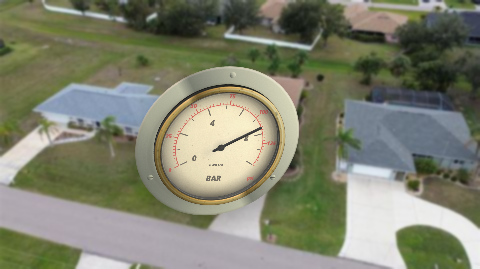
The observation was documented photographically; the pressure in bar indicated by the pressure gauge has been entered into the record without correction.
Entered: 7.5 bar
